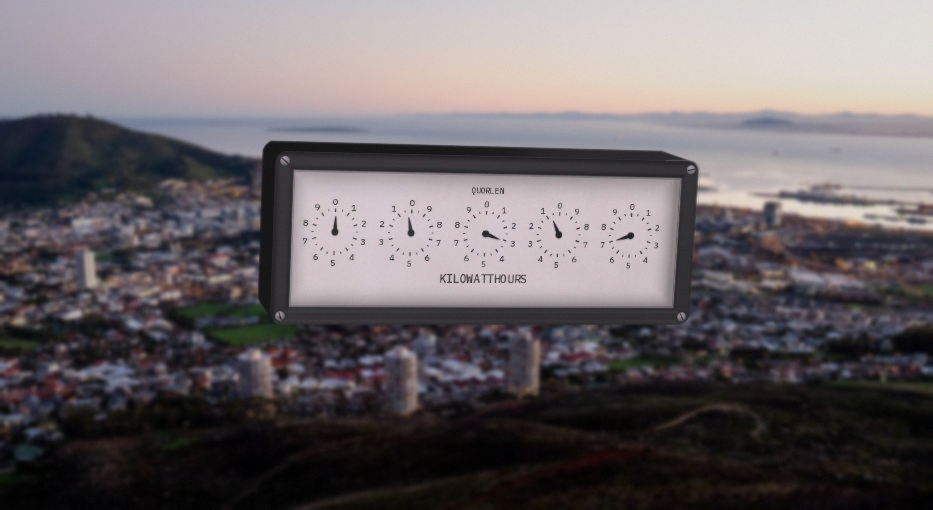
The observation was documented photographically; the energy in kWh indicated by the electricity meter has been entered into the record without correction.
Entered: 307 kWh
